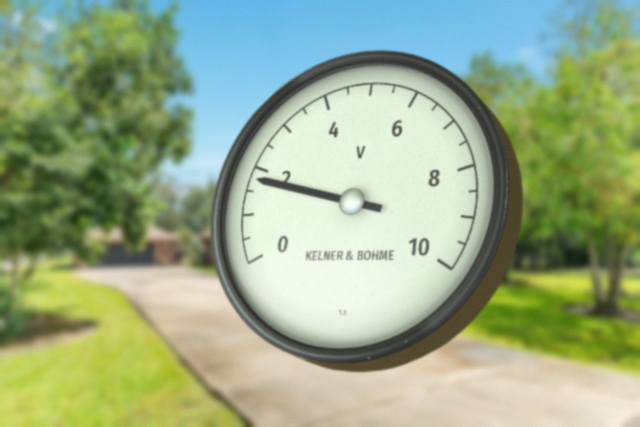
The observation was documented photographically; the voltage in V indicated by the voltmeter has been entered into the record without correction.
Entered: 1.75 V
